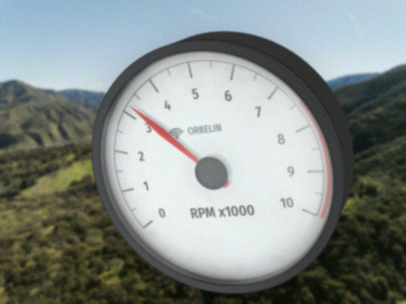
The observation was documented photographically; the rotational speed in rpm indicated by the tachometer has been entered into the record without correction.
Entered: 3250 rpm
